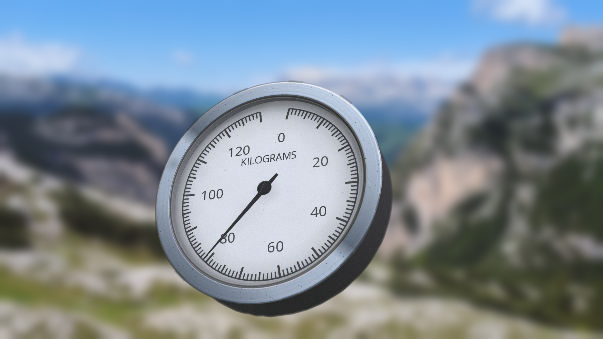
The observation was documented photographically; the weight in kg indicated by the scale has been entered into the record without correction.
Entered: 80 kg
